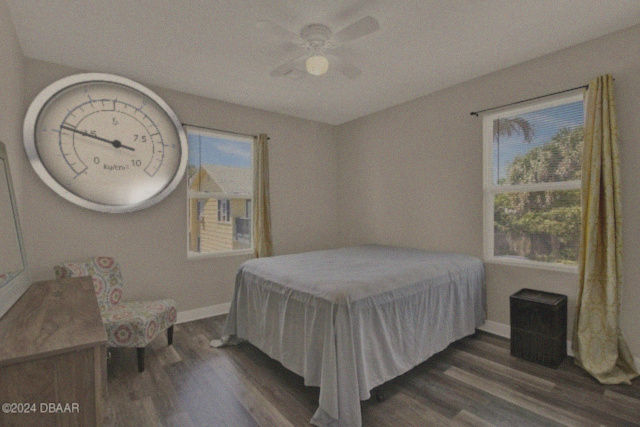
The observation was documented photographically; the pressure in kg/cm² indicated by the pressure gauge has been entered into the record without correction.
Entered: 2.25 kg/cm²
